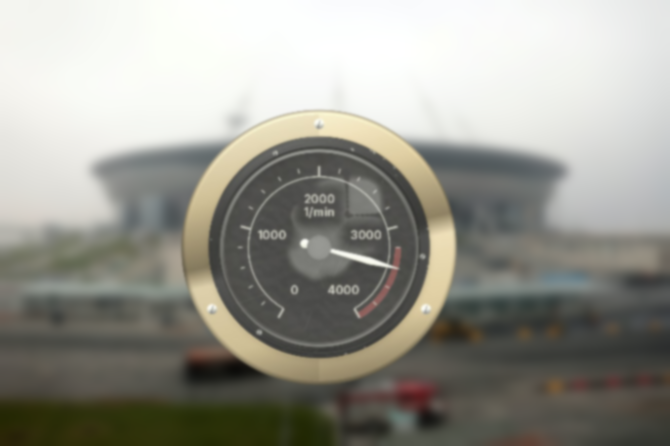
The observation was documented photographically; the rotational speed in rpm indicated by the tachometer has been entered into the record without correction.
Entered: 3400 rpm
